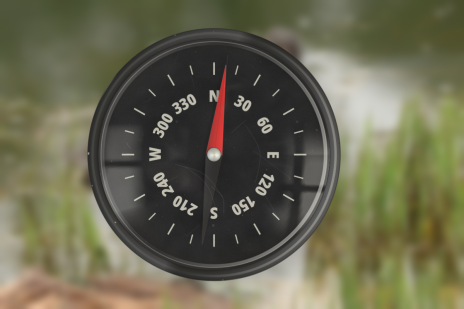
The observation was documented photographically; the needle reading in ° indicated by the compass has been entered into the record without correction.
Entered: 7.5 °
